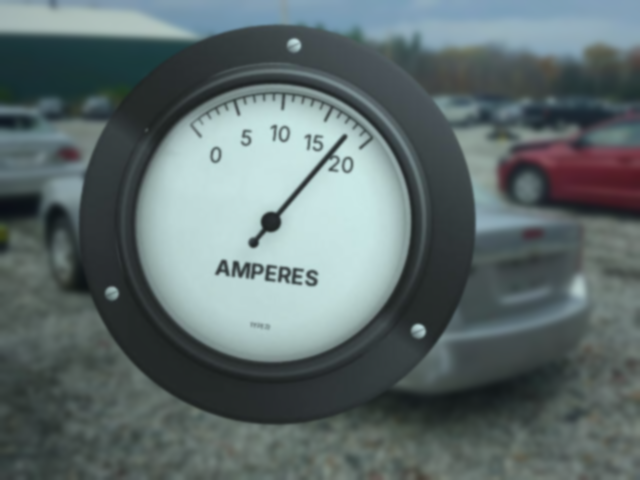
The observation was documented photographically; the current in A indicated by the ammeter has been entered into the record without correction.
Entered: 18 A
